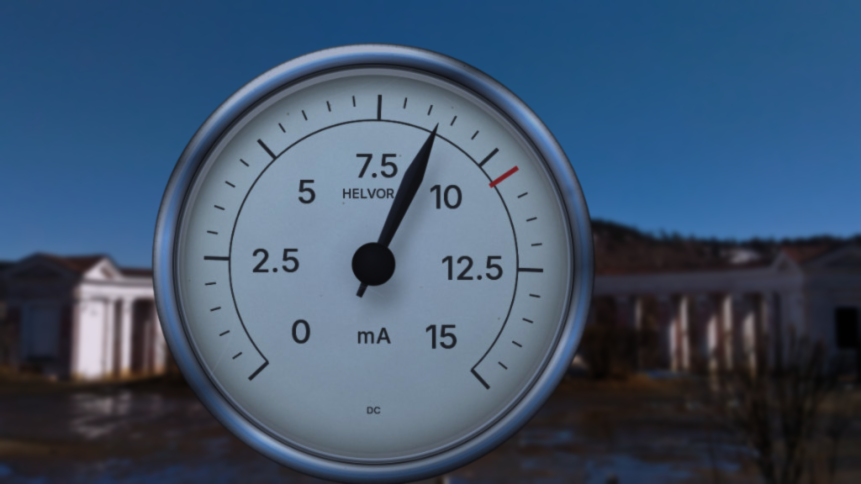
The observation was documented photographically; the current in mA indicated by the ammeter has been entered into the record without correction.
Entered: 8.75 mA
